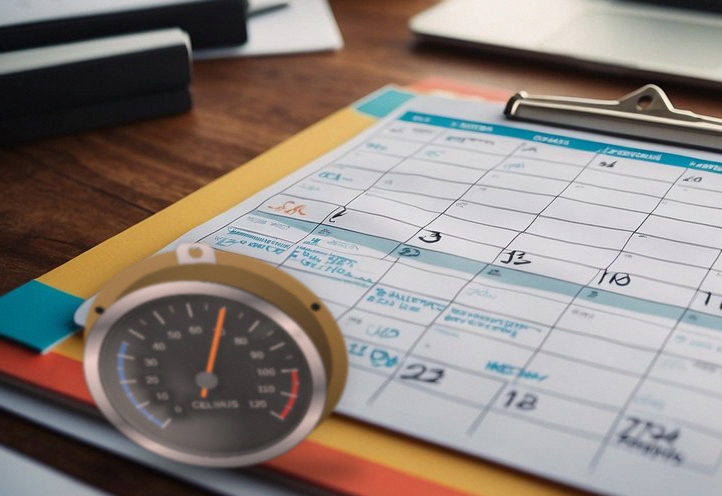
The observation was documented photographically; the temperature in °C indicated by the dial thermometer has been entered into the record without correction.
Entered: 70 °C
